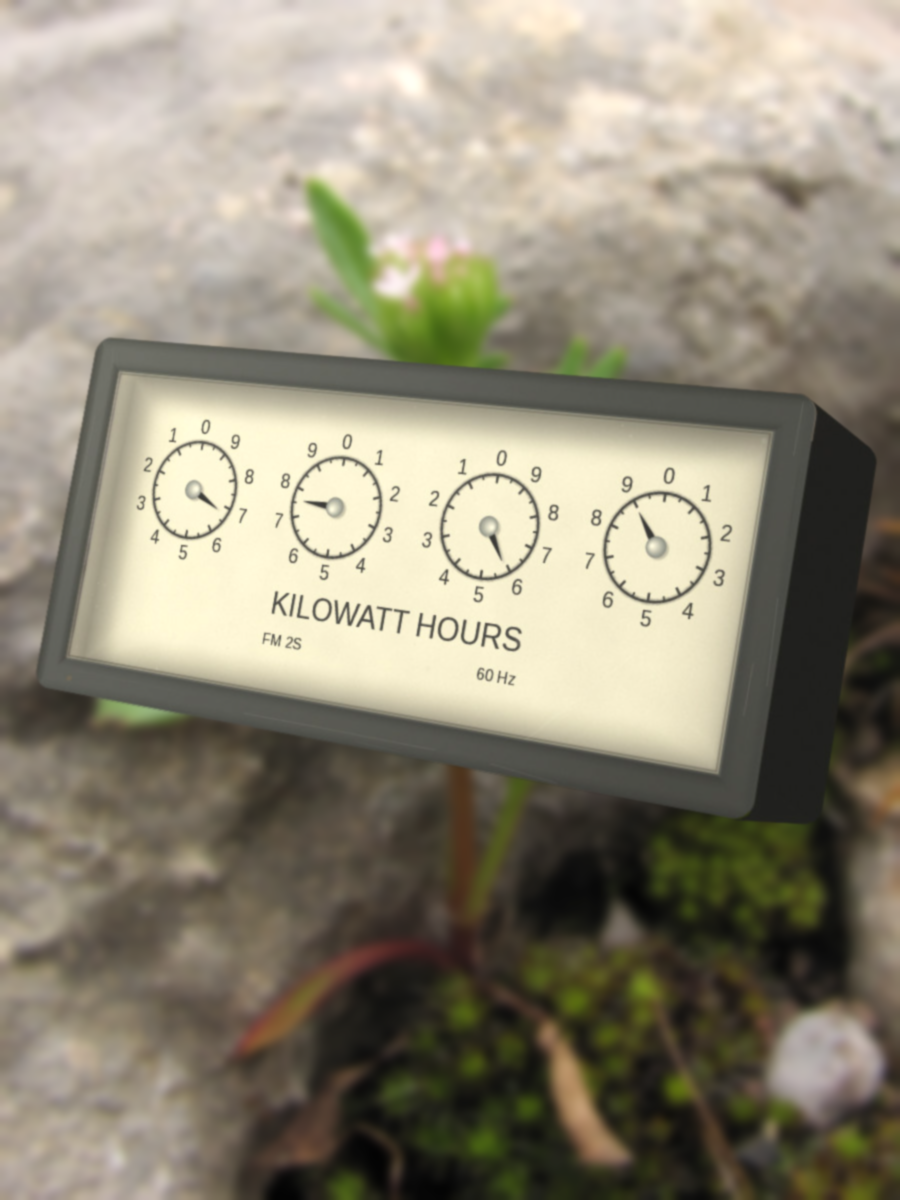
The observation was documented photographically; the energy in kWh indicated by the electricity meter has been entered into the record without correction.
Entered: 6759 kWh
